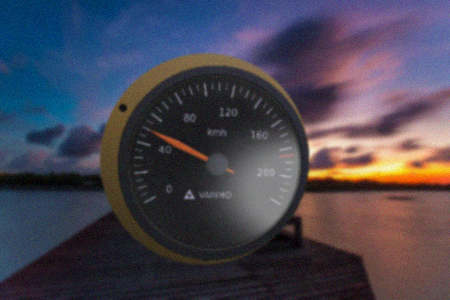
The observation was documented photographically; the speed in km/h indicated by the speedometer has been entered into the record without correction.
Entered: 50 km/h
